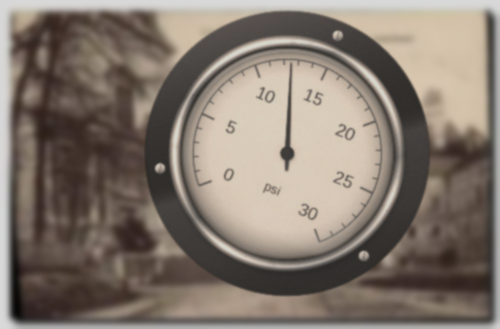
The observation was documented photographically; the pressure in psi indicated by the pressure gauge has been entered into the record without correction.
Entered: 12.5 psi
